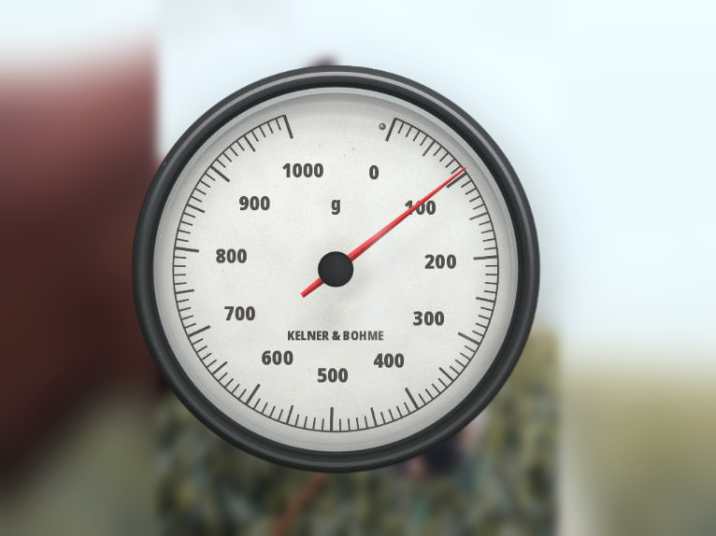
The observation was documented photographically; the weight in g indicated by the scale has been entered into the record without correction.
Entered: 95 g
